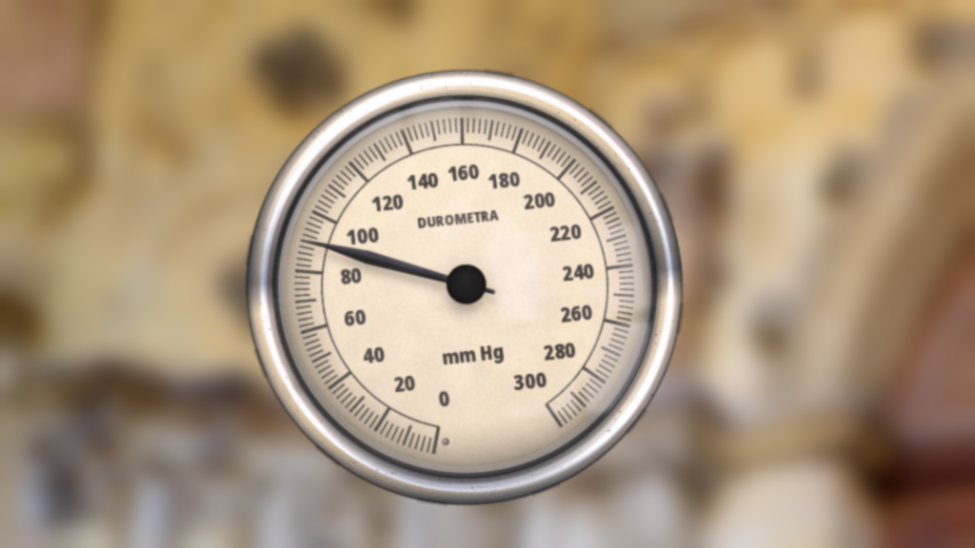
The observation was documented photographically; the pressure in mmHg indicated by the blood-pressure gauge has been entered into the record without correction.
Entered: 90 mmHg
